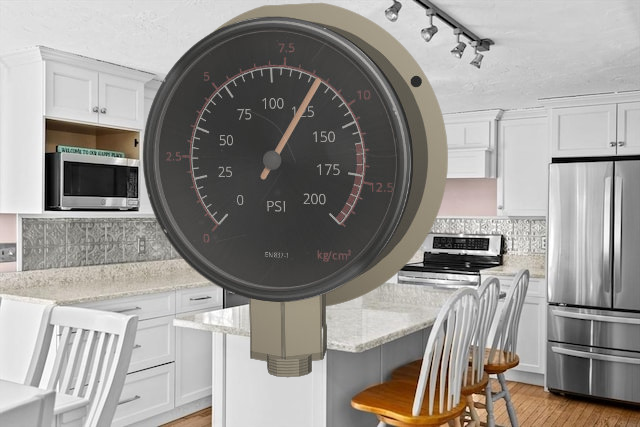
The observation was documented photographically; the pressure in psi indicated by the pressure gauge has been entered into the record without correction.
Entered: 125 psi
